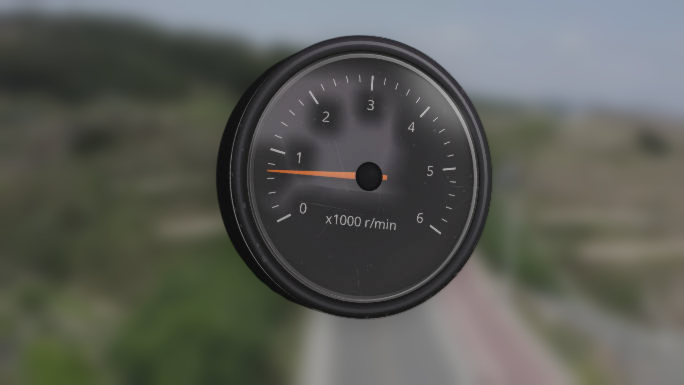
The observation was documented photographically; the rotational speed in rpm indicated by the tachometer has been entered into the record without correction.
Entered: 700 rpm
